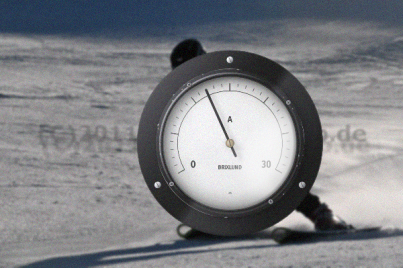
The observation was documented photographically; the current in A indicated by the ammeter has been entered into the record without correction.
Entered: 12 A
